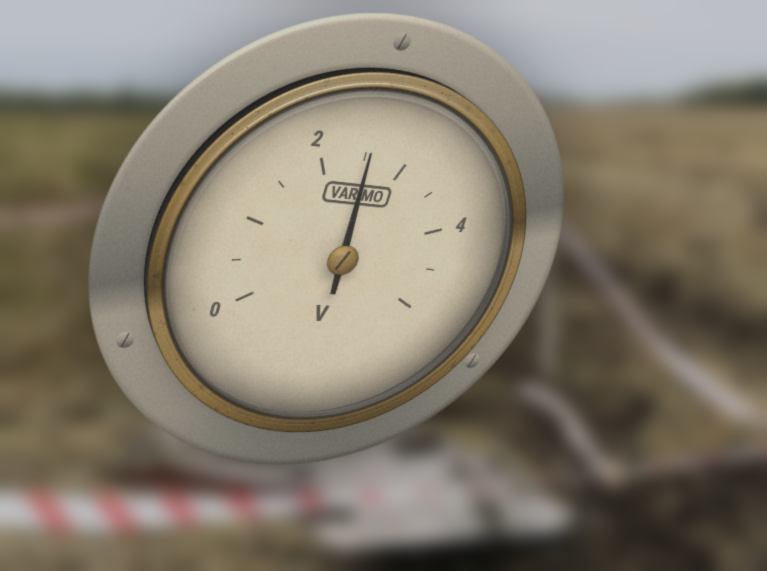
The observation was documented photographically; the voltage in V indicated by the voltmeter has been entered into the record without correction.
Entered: 2.5 V
